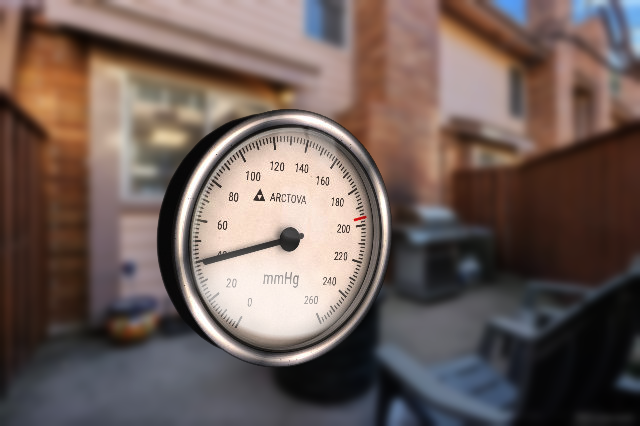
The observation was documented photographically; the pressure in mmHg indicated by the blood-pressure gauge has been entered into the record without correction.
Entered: 40 mmHg
